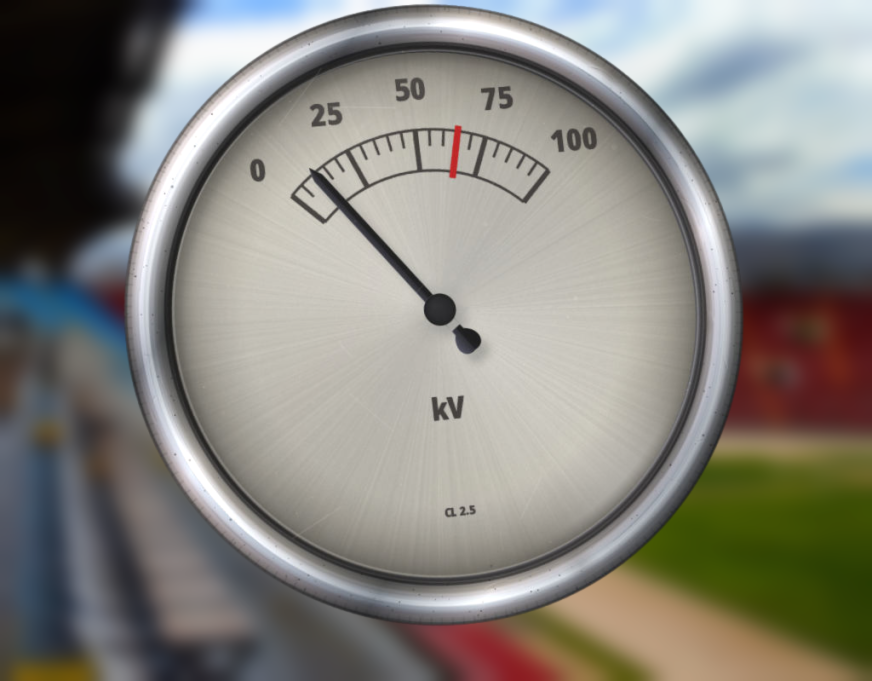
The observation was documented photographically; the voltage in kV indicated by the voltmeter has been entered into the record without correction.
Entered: 10 kV
